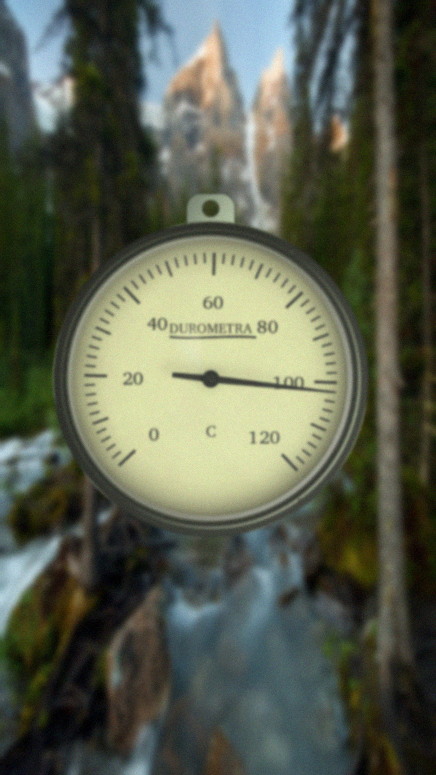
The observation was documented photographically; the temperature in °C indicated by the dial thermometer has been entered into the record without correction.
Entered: 102 °C
